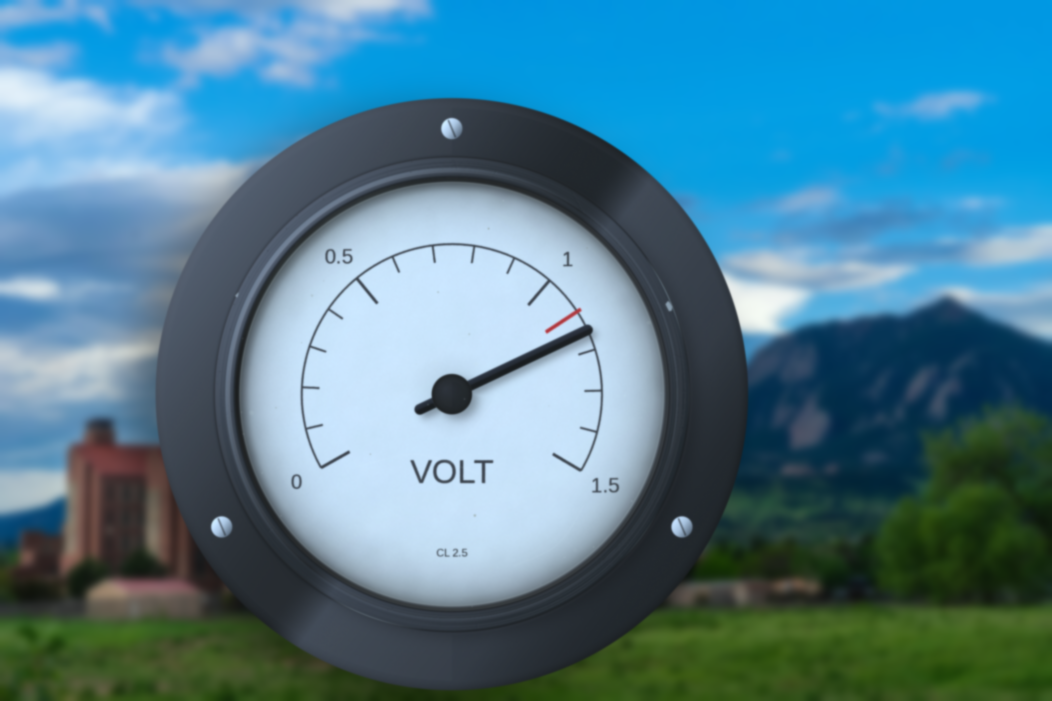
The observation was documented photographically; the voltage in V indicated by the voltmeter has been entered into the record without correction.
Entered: 1.15 V
